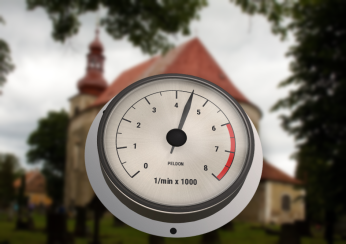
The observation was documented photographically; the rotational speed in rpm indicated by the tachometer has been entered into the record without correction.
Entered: 4500 rpm
